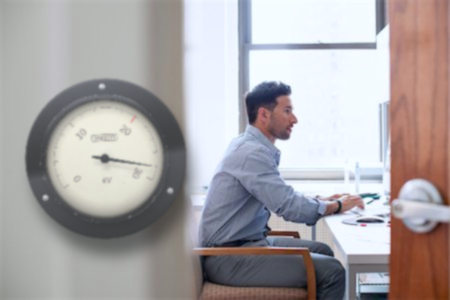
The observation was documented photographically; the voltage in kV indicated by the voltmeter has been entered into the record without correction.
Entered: 28 kV
